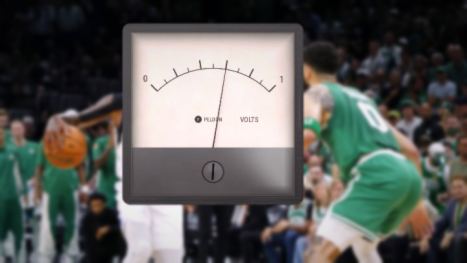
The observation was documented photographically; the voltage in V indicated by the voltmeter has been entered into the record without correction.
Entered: 0.6 V
